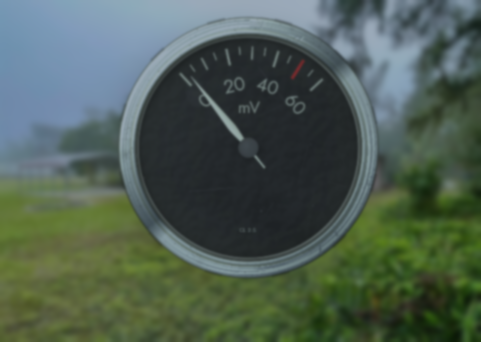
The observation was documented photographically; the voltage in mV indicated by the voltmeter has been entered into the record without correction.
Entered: 2.5 mV
